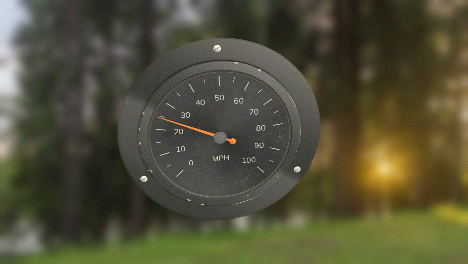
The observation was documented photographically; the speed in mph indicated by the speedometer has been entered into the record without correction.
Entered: 25 mph
